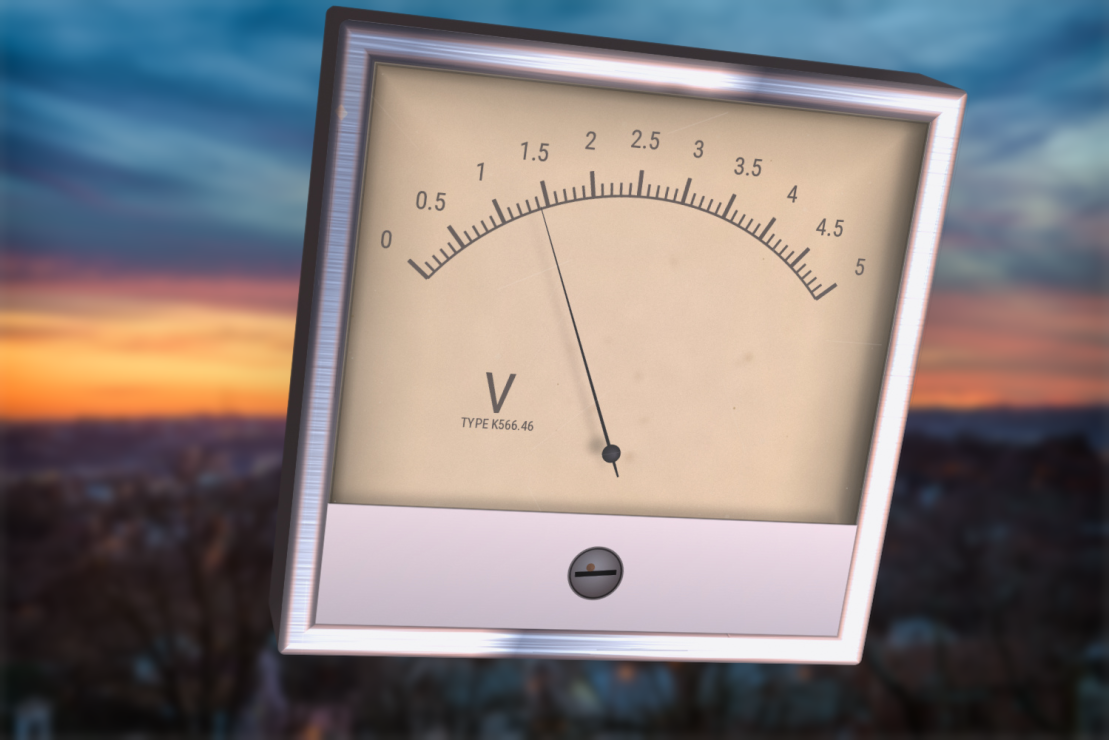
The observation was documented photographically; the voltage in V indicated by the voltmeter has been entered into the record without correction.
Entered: 1.4 V
